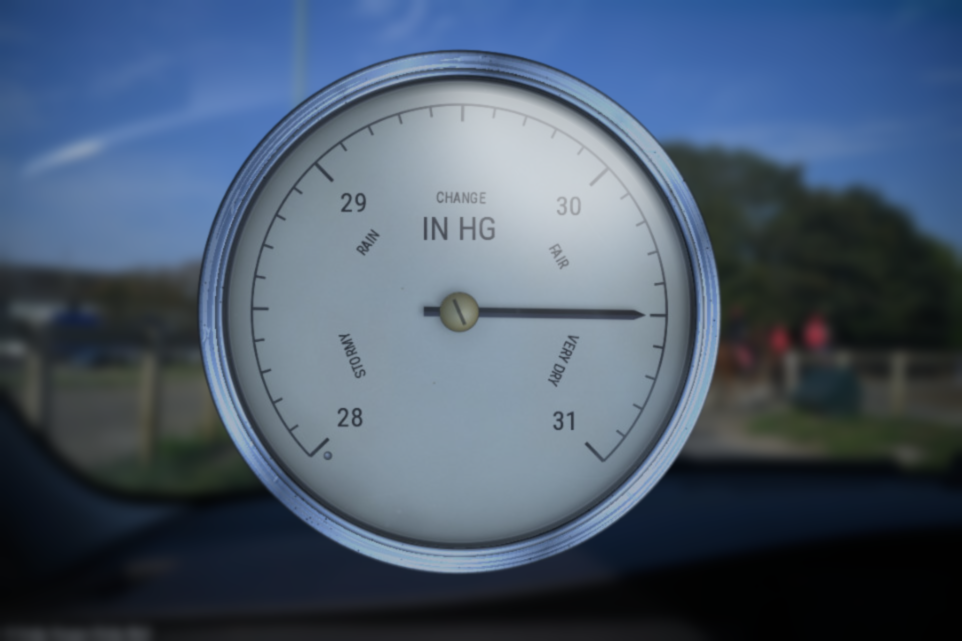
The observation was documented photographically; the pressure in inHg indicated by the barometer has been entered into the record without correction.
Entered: 30.5 inHg
